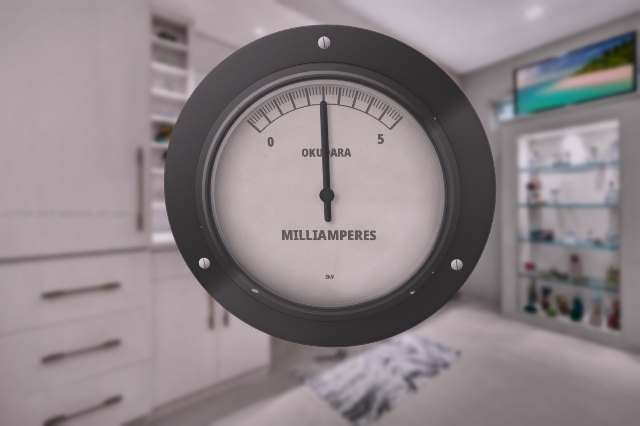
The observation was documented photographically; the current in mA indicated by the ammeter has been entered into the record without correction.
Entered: 2.5 mA
